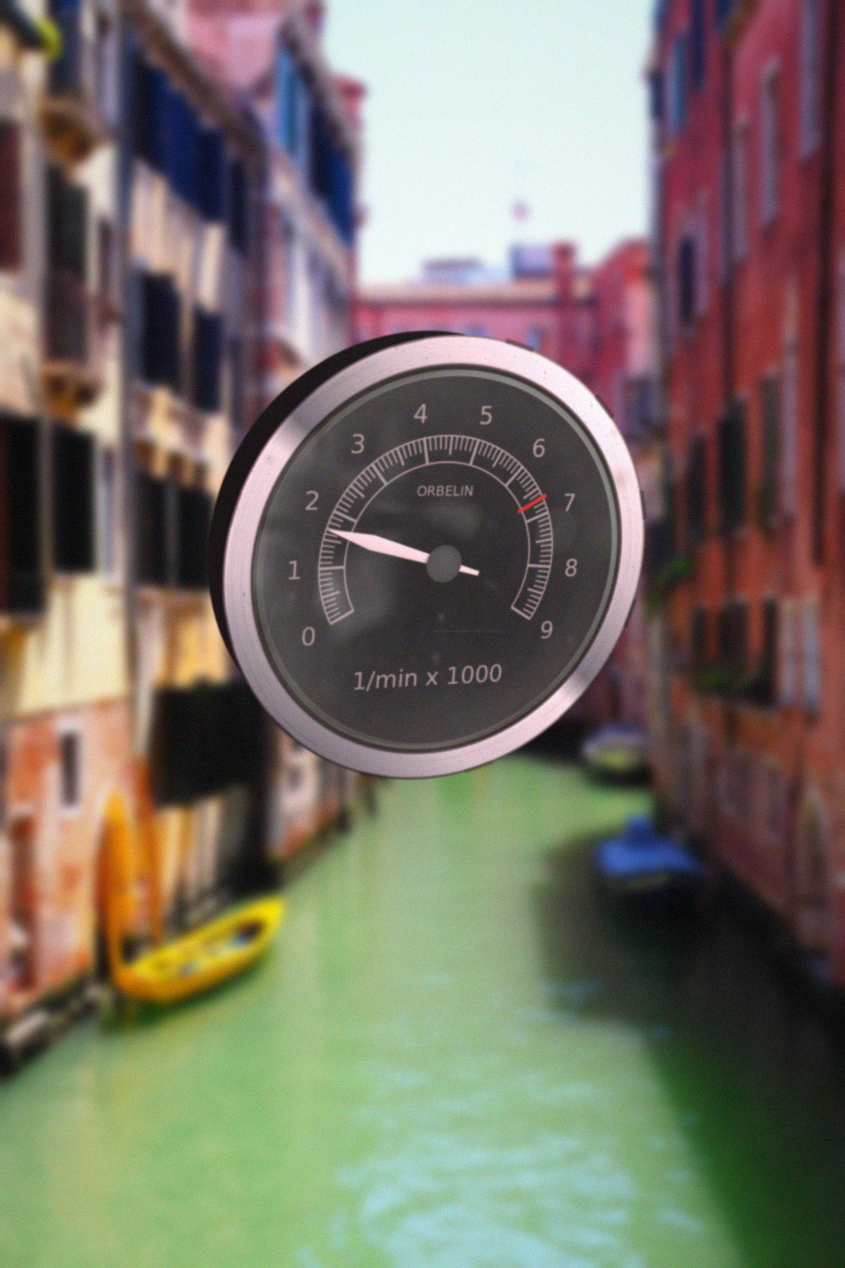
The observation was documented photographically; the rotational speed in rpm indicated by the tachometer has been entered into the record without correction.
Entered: 1700 rpm
